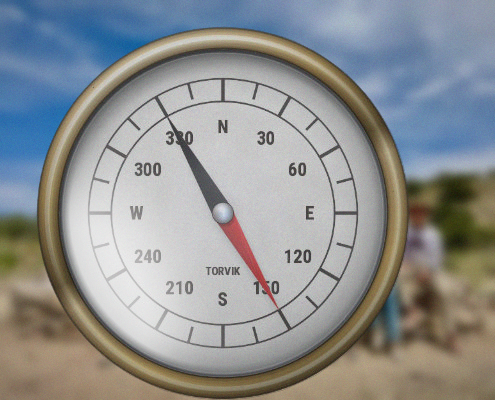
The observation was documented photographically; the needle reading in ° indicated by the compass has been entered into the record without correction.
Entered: 150 °
